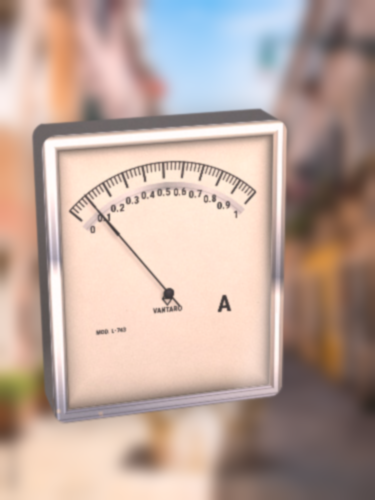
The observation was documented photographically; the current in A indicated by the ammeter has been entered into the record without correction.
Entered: 0.1 A
